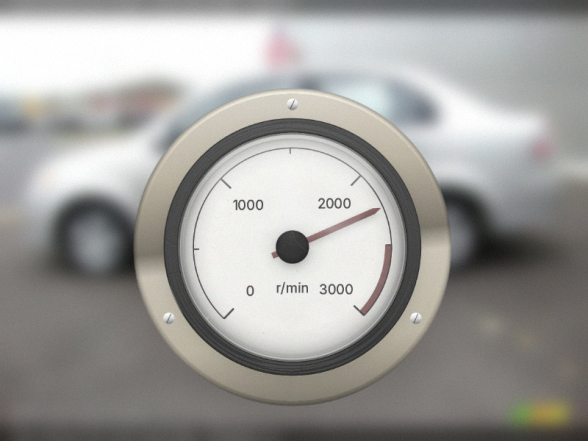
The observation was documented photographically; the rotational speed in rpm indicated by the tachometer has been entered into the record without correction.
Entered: 2250 rpm
